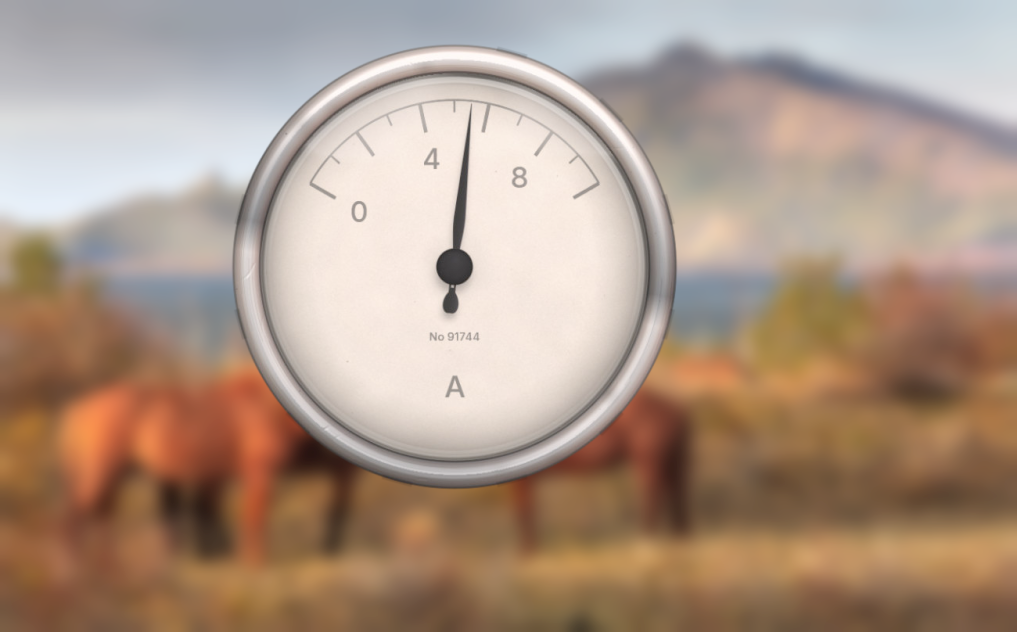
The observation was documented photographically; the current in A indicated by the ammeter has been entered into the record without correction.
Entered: 5.5 A
